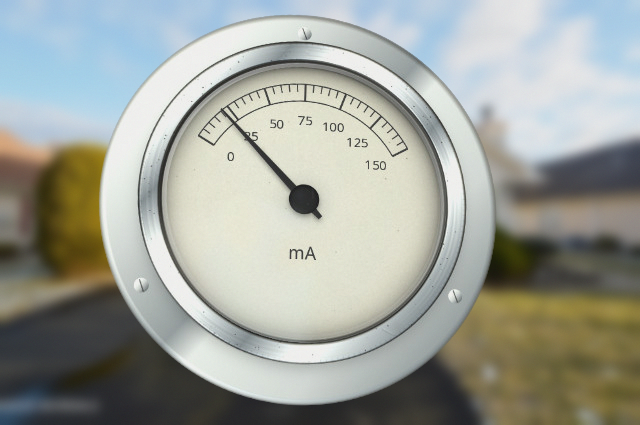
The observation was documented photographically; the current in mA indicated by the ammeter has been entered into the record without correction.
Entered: 20 mA
